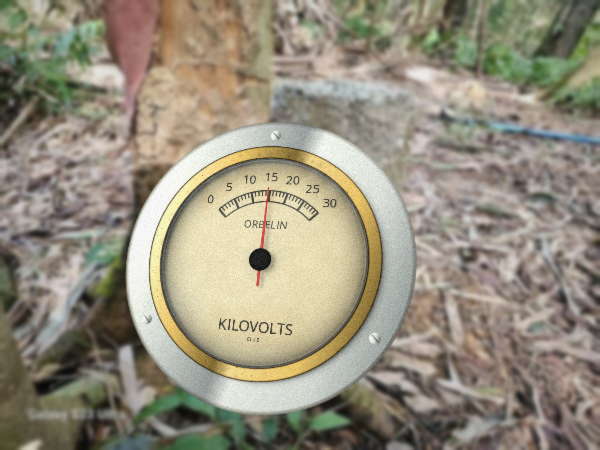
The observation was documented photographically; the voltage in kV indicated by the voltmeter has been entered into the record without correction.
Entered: 15 kV
